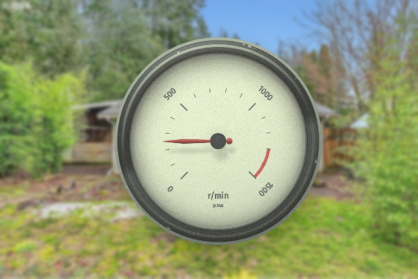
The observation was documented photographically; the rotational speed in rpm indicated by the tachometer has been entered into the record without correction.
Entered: 250 rpm
